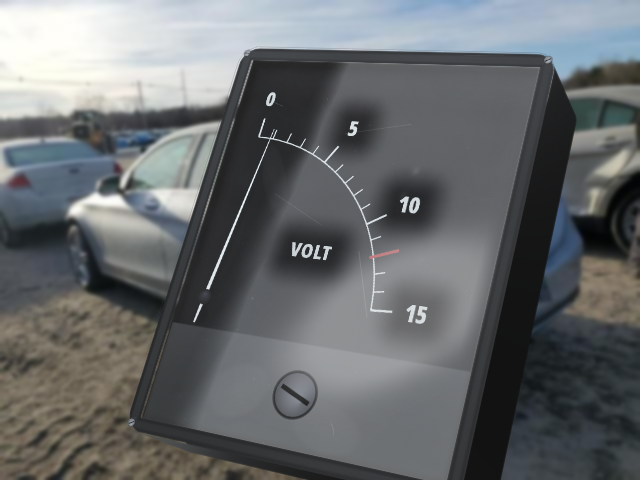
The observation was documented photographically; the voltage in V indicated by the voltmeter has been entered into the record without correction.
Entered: 1 V
